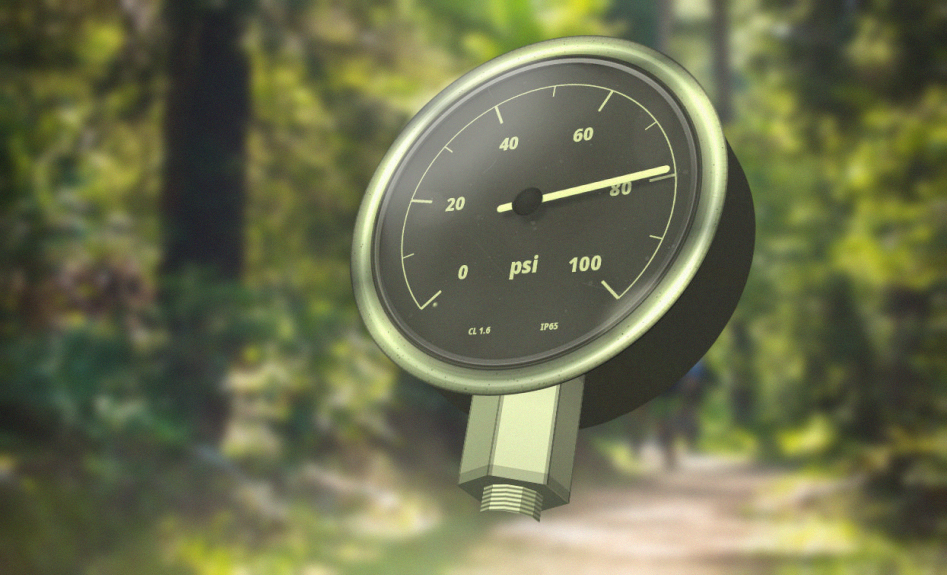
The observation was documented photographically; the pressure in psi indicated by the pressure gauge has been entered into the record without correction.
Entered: 80 psi
